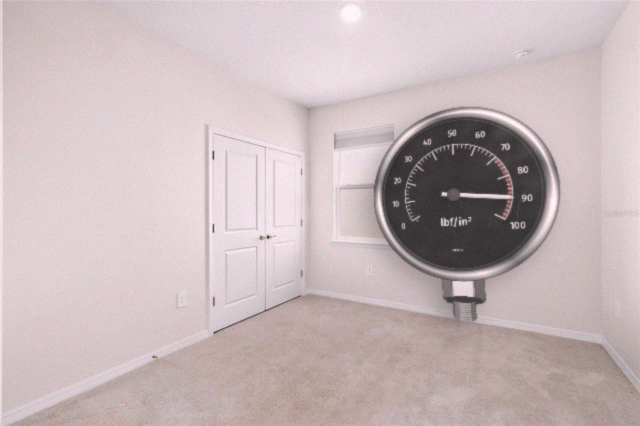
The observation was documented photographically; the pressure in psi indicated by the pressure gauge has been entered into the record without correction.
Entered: 90 psi
